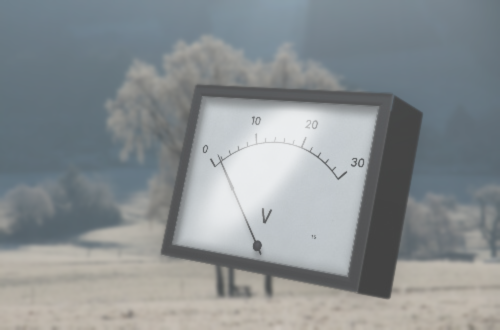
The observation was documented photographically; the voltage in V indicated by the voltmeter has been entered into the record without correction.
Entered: 2 V
